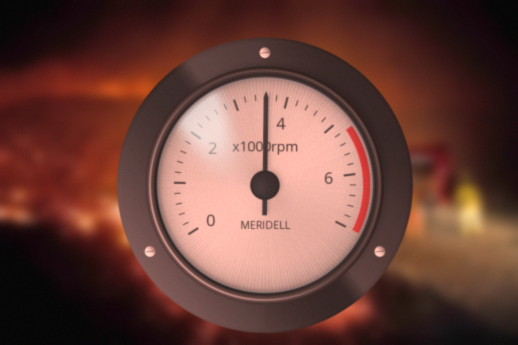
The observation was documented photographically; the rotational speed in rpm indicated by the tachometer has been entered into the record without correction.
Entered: 3600 rpm
